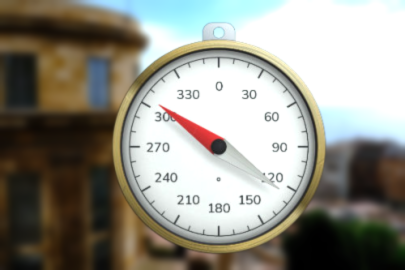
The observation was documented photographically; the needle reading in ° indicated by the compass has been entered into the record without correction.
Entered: 305 °
